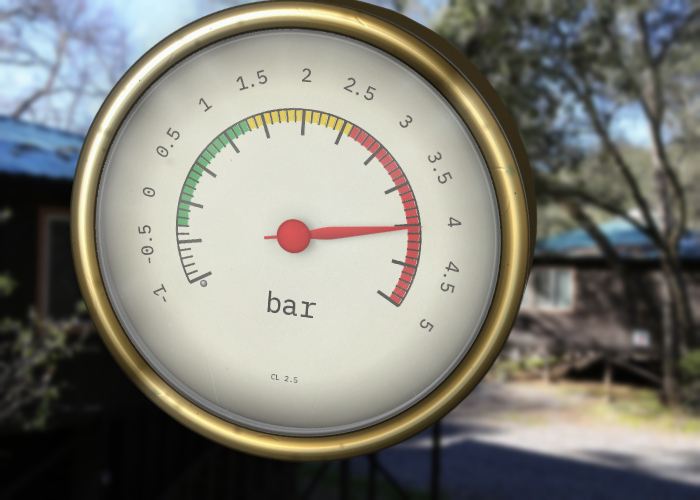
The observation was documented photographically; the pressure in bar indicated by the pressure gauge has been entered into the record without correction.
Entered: 4 bar
